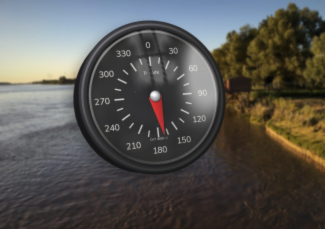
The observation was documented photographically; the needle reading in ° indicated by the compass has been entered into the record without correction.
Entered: 172.5 °
